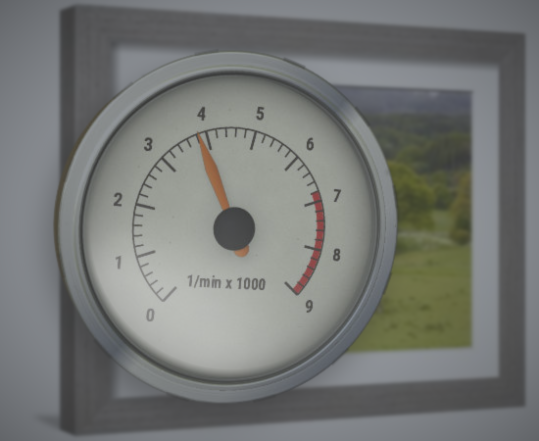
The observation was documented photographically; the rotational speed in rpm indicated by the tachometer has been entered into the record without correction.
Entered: 3800 rpm
